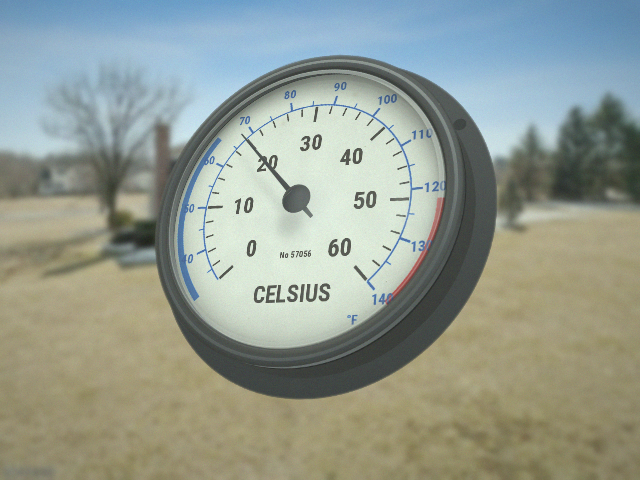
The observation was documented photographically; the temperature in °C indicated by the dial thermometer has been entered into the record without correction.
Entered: 20 °C
